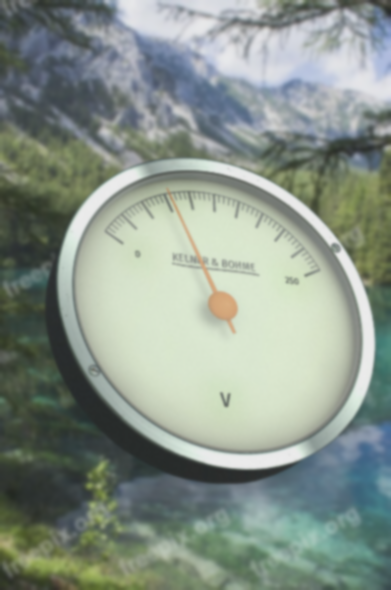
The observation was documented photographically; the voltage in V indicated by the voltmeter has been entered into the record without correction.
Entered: 75 V
